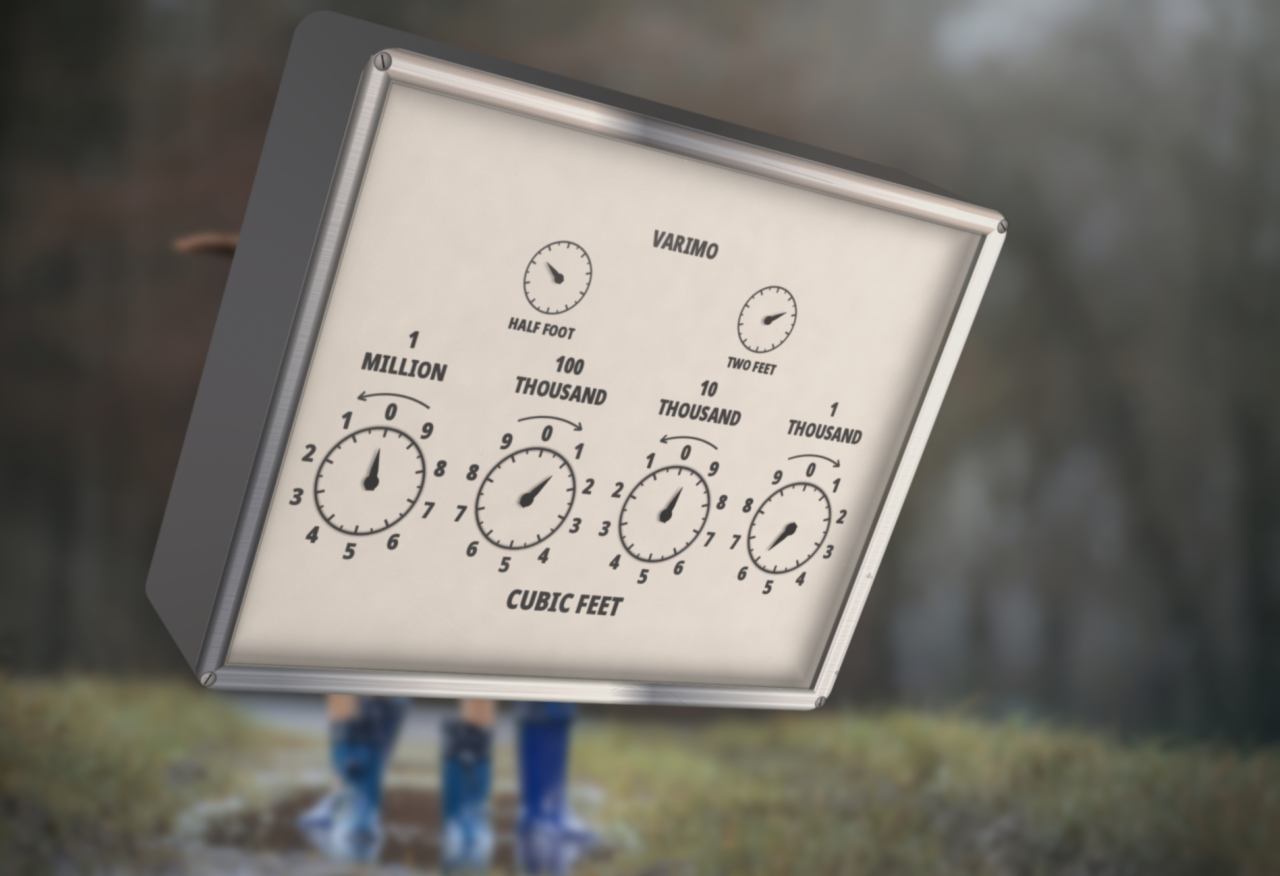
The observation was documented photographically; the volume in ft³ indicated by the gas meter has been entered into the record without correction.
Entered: 9600 ft³
